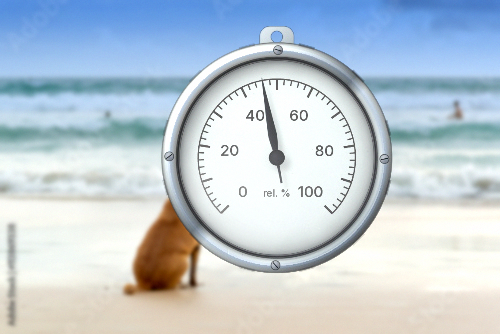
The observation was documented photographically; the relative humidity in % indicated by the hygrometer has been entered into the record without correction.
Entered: 46 %
